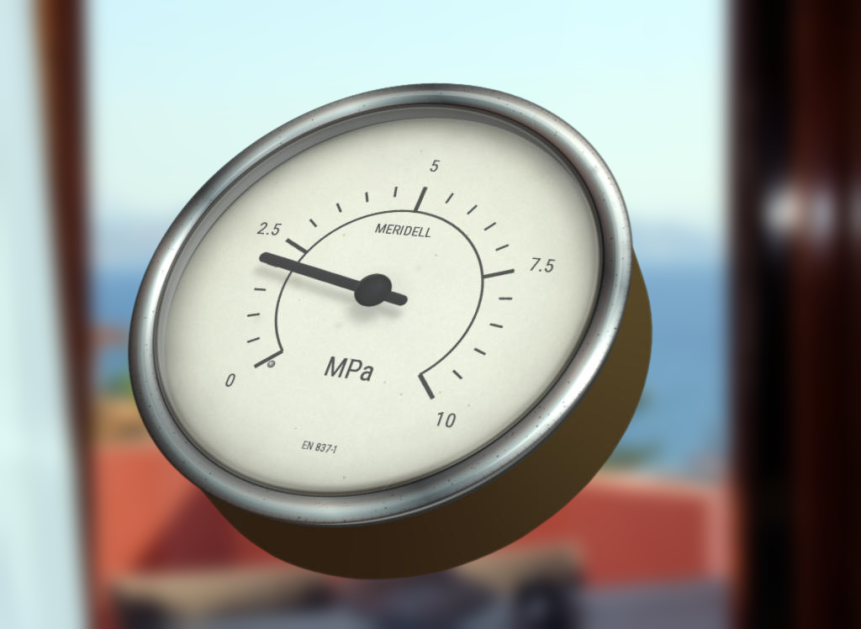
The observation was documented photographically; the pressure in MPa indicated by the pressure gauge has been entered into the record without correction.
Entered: 2 MPa
